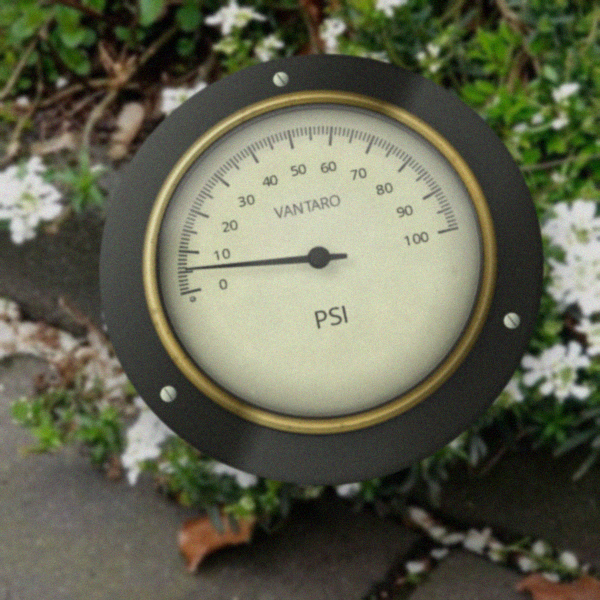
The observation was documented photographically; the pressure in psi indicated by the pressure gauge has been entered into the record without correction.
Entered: 5 psi
